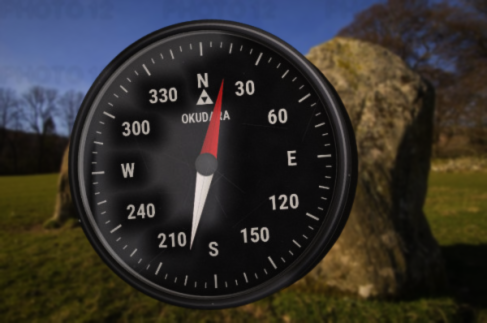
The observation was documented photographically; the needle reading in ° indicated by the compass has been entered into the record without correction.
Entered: 15 °
